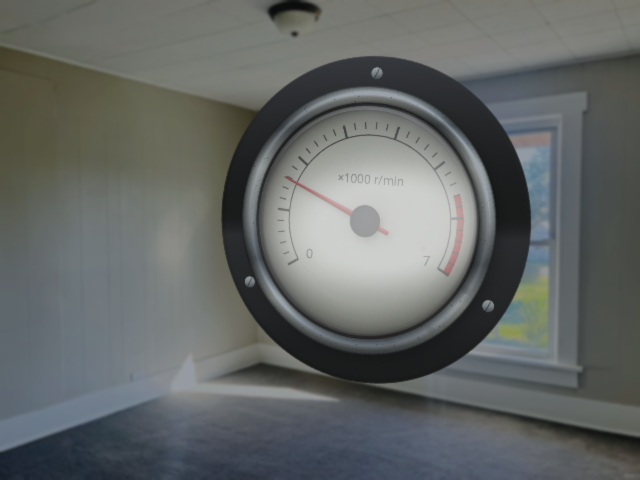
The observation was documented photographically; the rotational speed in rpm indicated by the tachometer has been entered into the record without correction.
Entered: 1600 rpm
